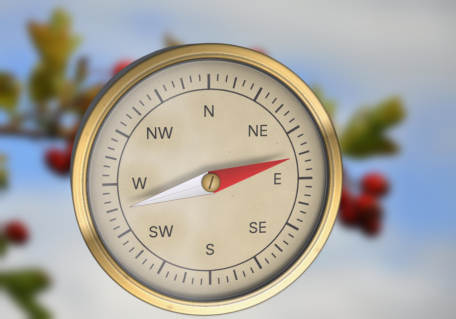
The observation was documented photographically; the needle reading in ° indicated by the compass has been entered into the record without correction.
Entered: 75 °
